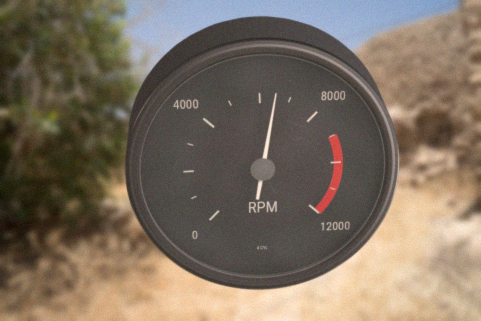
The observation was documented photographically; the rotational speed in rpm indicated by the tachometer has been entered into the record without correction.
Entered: 6500 rpm
